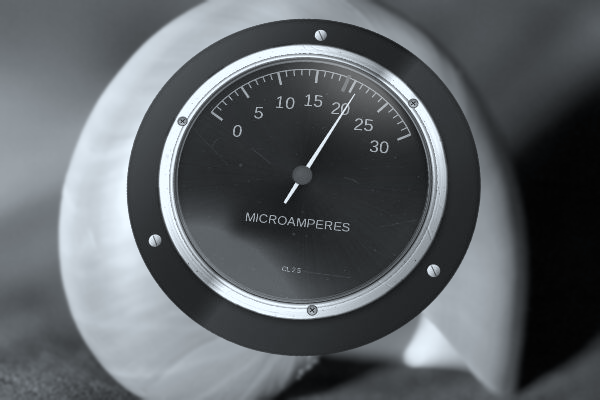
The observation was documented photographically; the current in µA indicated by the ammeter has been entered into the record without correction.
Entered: 21 µA
